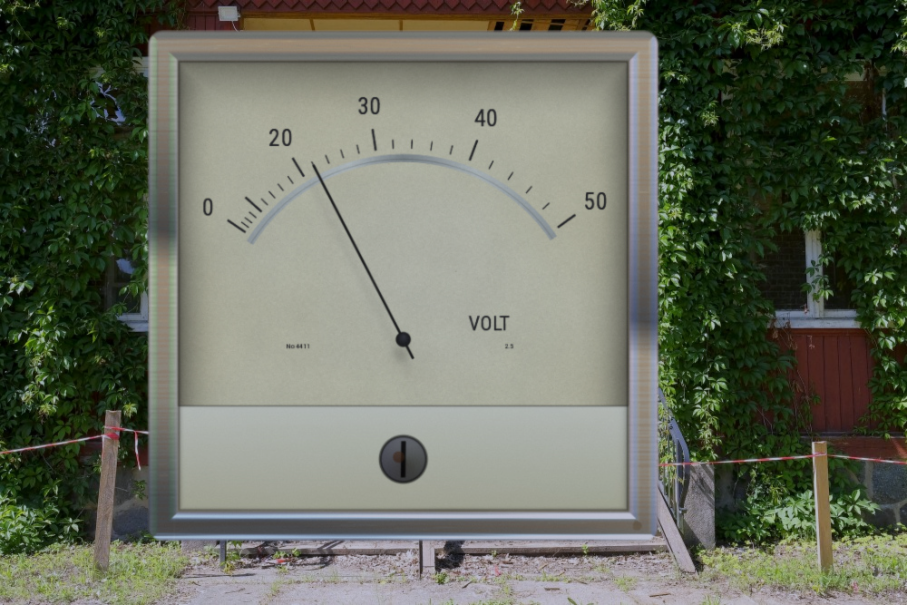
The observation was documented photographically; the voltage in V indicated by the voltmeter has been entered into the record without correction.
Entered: 22 V
